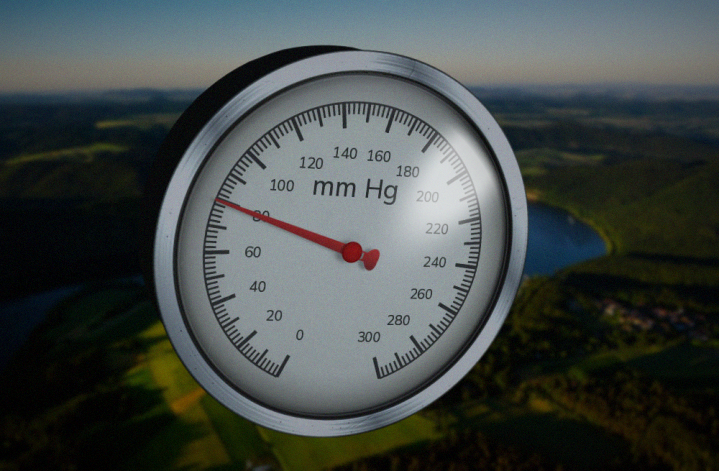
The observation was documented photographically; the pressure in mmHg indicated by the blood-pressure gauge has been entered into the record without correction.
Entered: 80 mmHg
